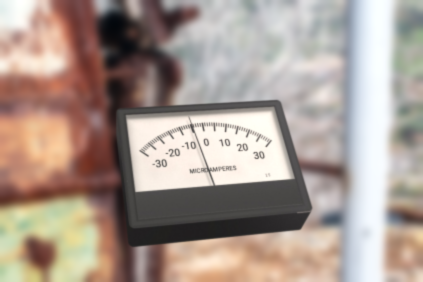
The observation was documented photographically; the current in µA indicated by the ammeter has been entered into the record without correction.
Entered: -5 µA
